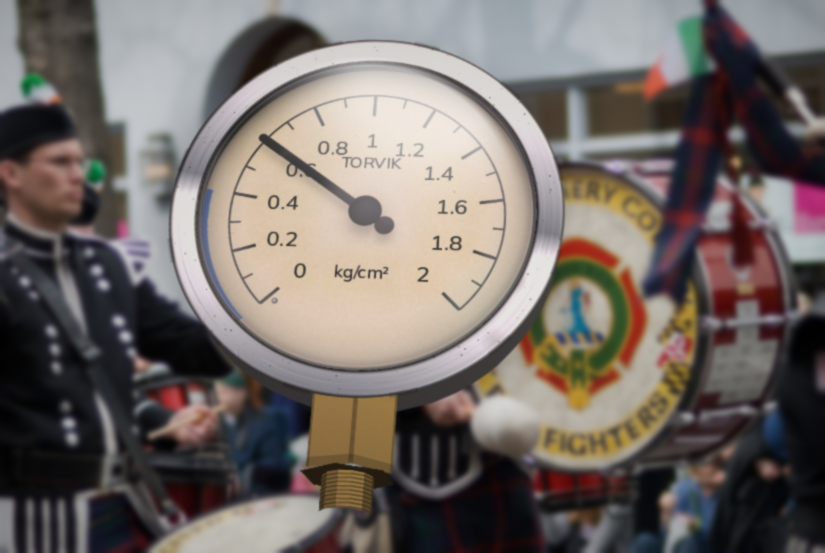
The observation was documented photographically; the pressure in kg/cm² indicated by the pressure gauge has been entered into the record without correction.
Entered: 0.6 kg/cm²
